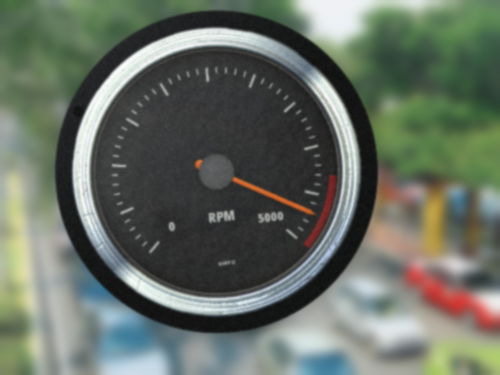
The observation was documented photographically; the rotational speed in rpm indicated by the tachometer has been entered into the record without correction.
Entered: 4700 rpm
